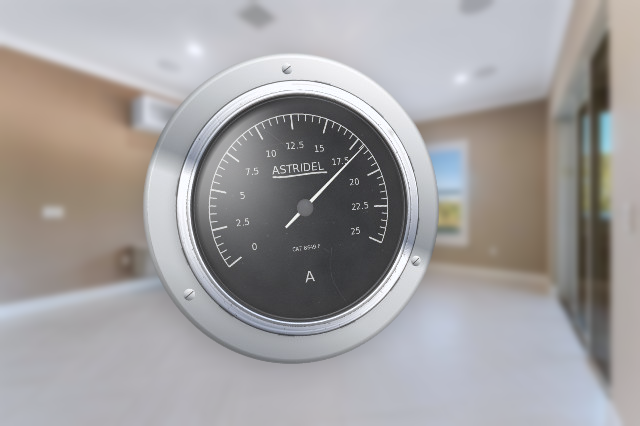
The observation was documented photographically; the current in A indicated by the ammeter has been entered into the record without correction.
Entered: 18 A
